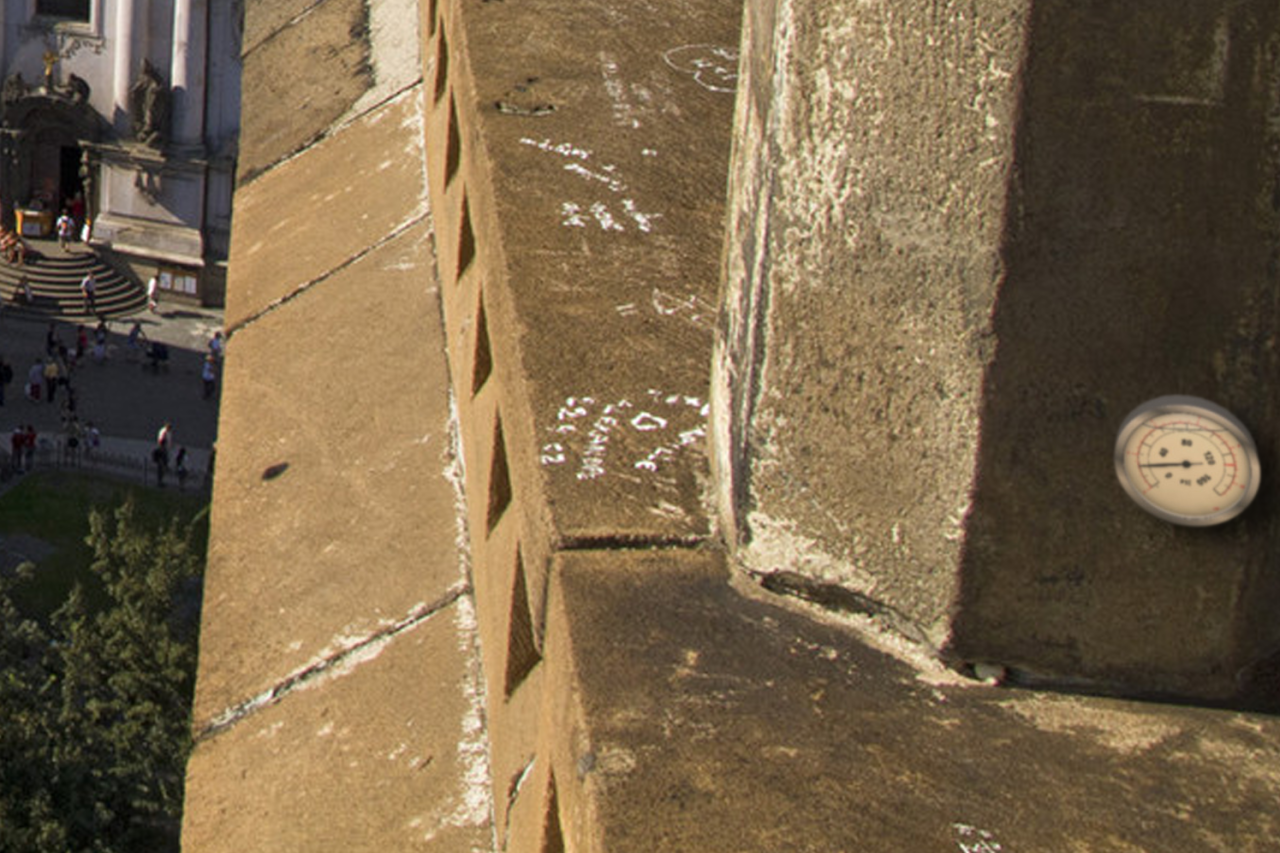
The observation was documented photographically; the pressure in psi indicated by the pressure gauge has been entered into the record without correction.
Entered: 20 psi
